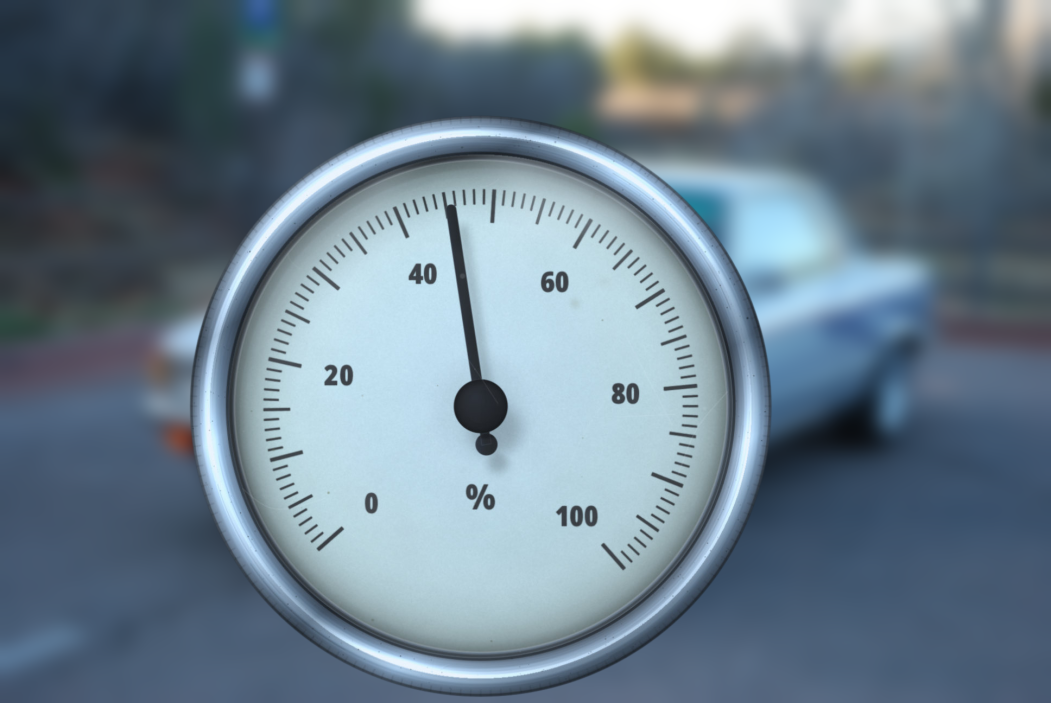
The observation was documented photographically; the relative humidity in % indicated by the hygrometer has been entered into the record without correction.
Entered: 45.5 %
